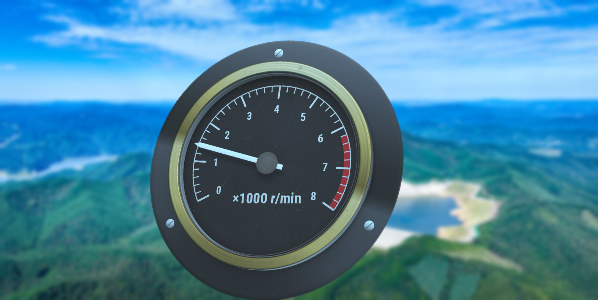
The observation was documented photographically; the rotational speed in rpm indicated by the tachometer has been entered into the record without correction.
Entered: 1400 rpm
